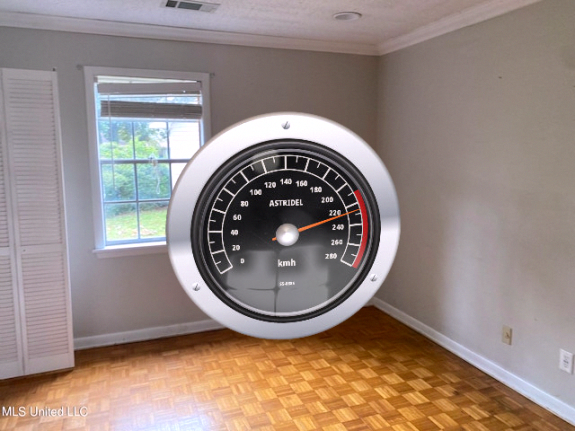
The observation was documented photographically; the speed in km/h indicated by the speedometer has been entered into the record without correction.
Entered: 225 km/h
